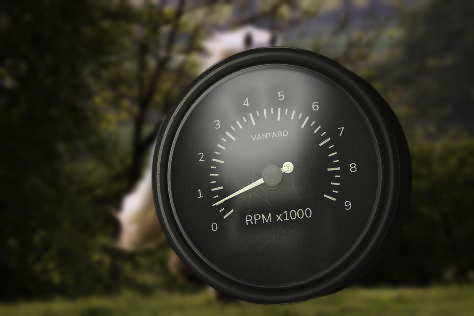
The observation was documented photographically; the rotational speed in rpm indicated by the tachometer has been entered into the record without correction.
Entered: 500 rpm
